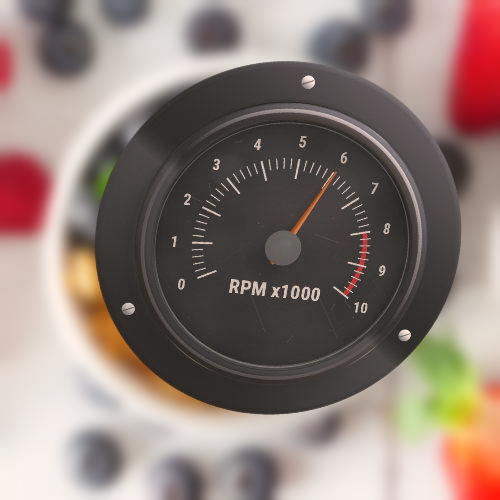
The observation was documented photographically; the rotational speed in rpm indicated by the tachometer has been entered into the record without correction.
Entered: 6000 rpm
